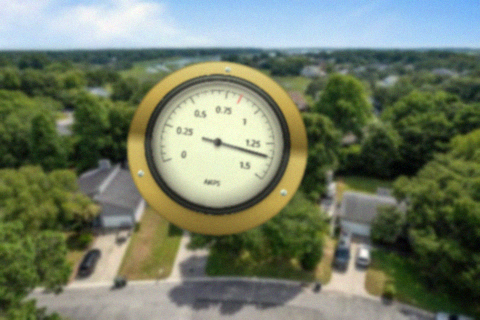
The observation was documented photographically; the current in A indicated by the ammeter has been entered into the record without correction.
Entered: 1.35 A
